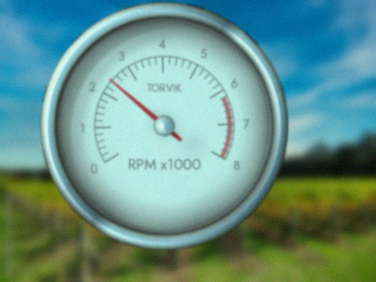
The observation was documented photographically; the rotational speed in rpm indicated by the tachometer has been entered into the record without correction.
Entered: 2400 rpm
